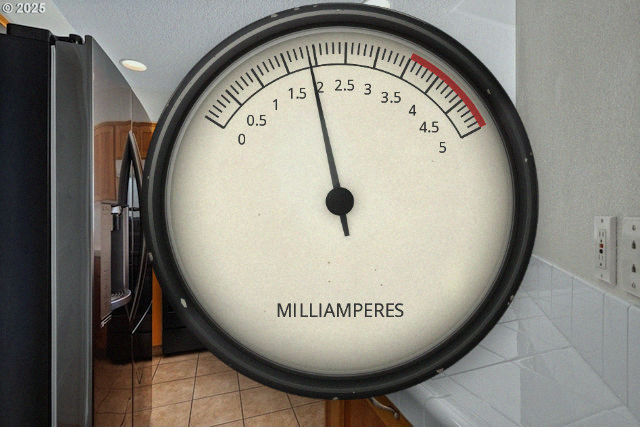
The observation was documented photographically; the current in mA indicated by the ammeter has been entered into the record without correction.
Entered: 1.9 mA
